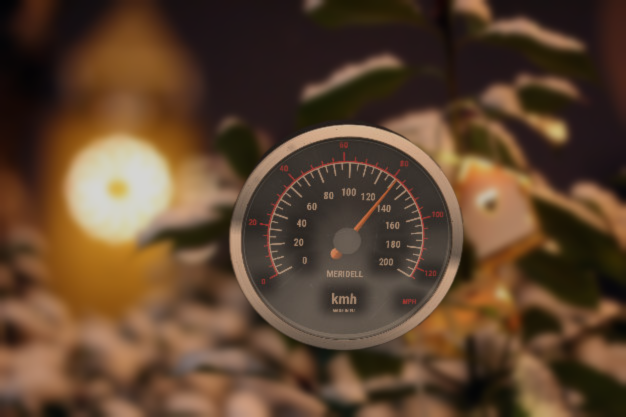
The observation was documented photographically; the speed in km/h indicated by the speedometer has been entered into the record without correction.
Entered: 130 km/h
